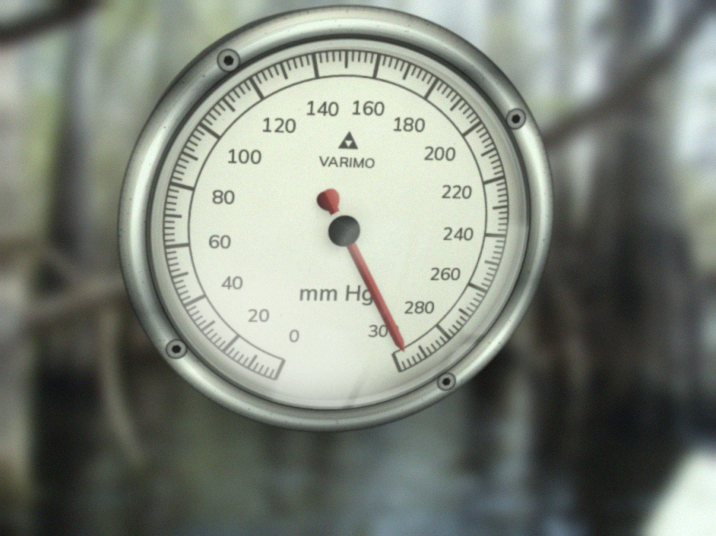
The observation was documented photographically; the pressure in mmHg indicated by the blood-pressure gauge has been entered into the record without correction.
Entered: 296 mmHg
